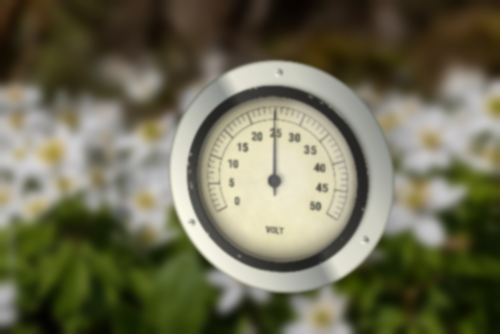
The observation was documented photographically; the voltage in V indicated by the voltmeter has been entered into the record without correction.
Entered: 25 V
